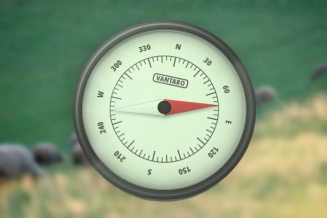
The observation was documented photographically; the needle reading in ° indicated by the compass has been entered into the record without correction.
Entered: 75 °
